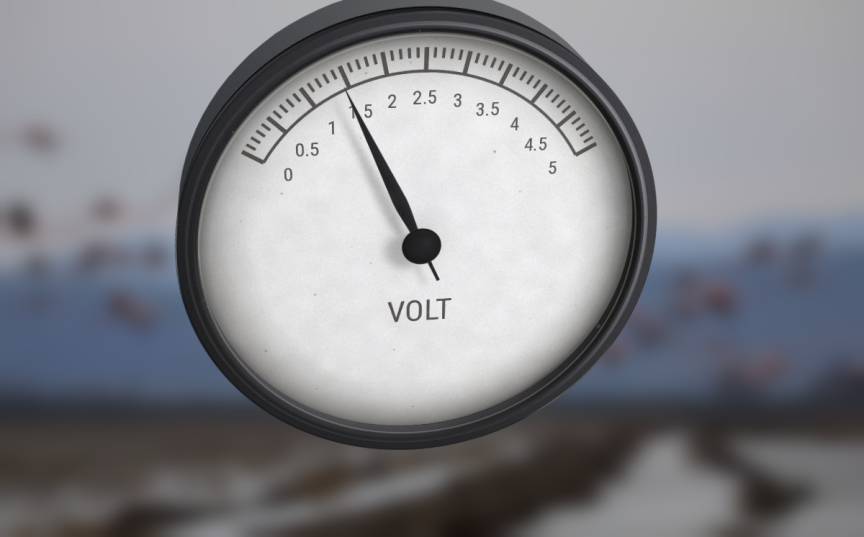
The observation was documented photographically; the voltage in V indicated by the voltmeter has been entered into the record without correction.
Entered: 1.45 V
